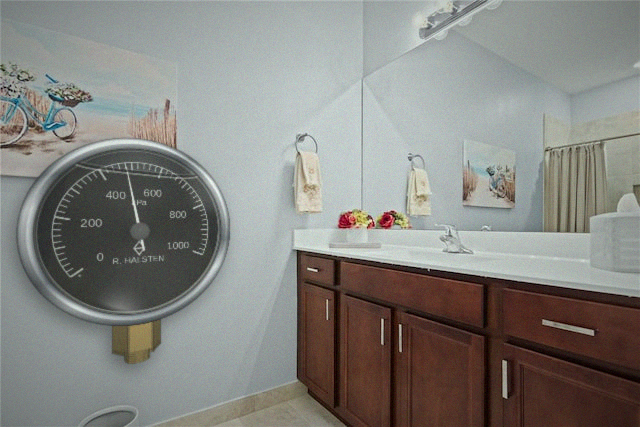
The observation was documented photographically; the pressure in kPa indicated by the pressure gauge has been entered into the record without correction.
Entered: 480 kPa
